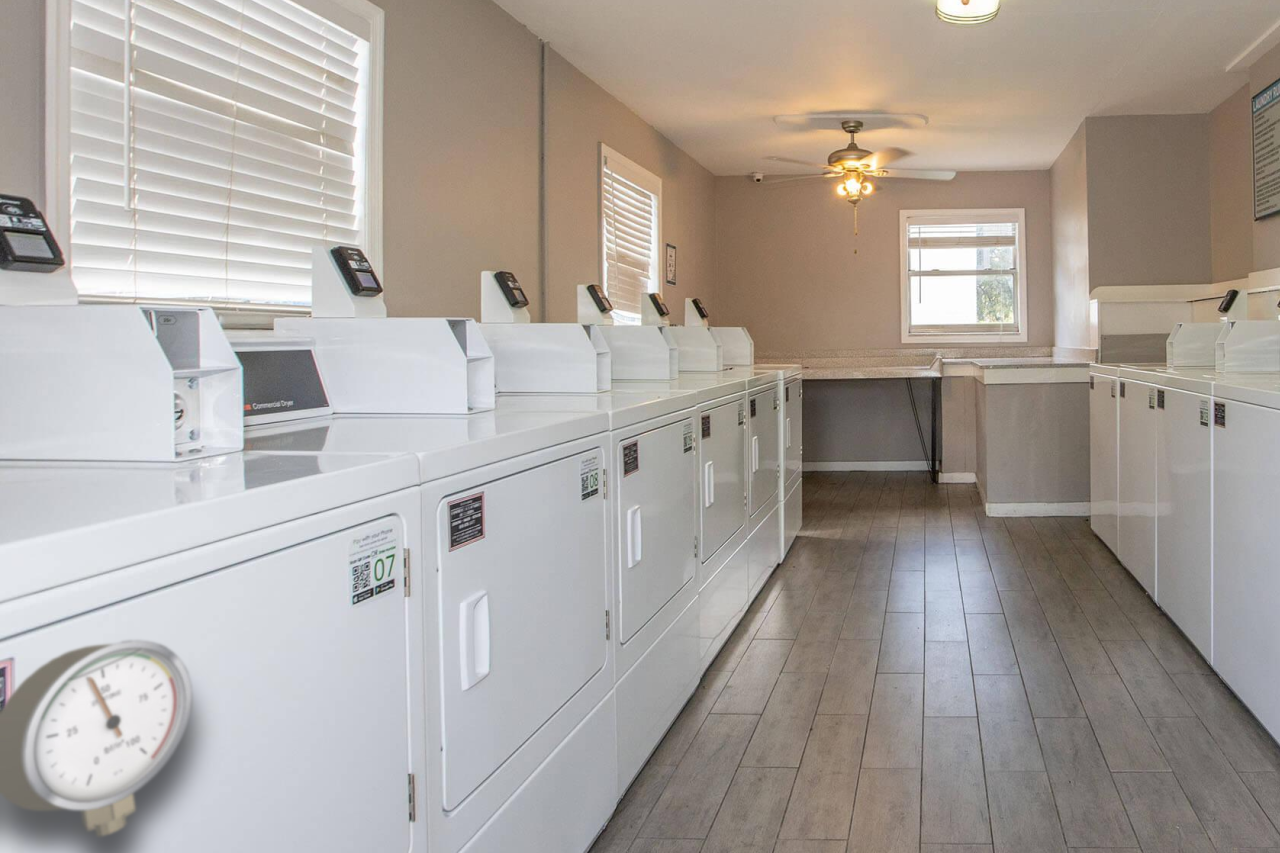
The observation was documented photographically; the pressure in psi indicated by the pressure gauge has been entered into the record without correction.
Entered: 45 psi
